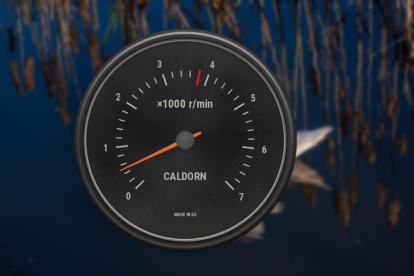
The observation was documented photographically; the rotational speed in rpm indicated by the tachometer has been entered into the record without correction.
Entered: 500 rpm
